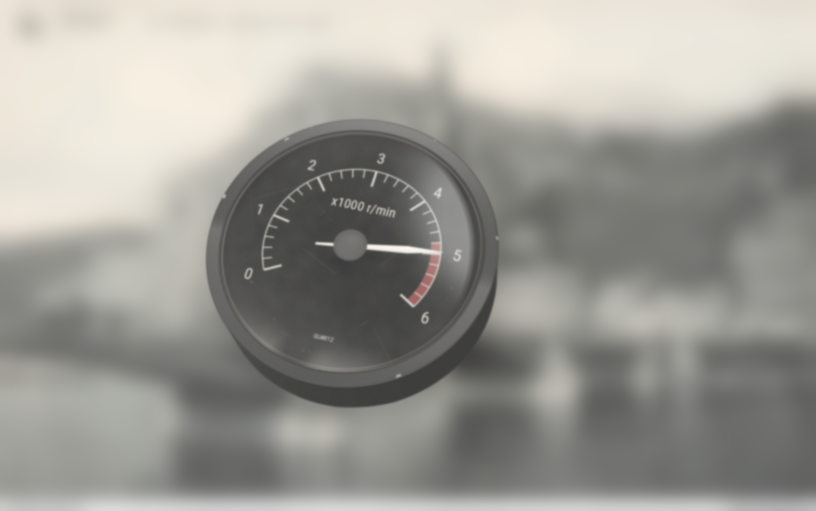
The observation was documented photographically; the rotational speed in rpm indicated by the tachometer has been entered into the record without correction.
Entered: 5000 rpm
